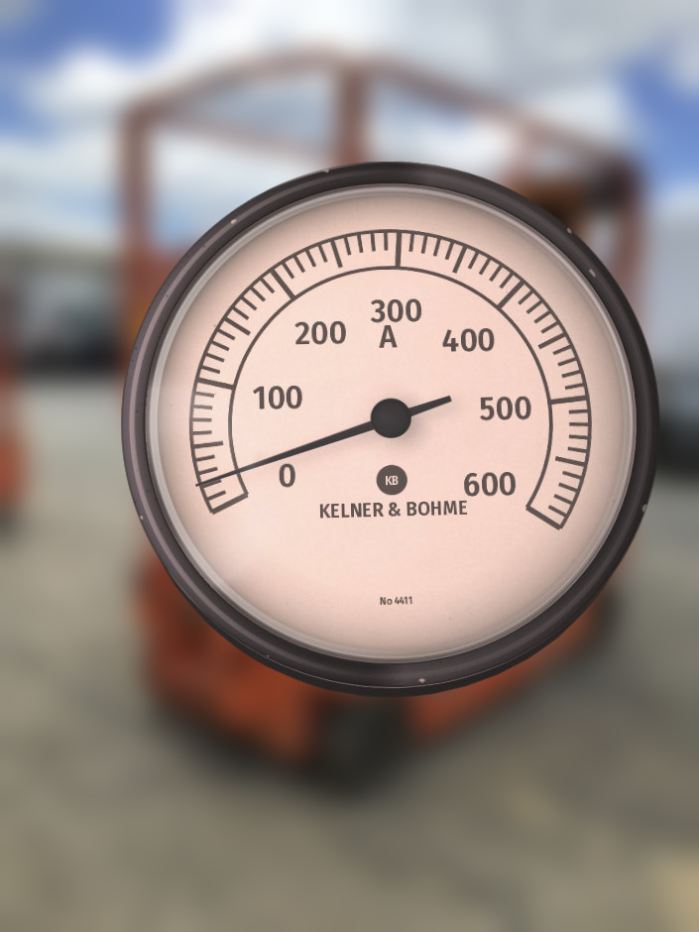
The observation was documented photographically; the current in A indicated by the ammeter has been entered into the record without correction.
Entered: 20 A
